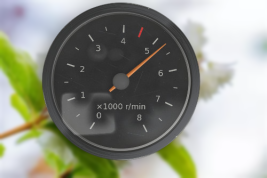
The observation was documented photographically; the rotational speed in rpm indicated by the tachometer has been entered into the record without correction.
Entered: 5250 rpm
